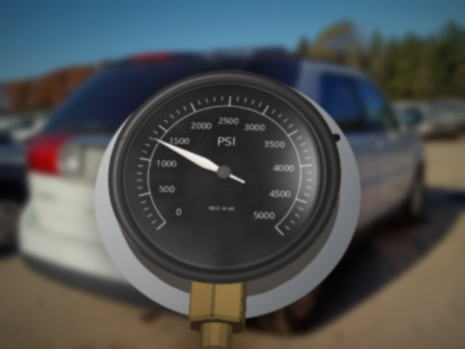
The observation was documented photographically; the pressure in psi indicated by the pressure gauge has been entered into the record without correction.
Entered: 1300 psi
